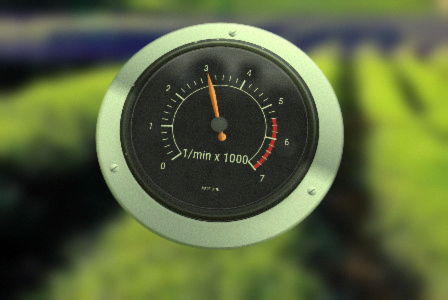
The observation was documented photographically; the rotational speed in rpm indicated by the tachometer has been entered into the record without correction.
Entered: 3000 rpm
